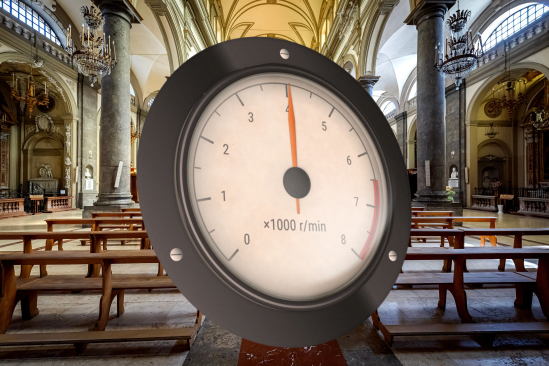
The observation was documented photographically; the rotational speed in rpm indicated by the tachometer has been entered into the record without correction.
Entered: 4000 rpm
